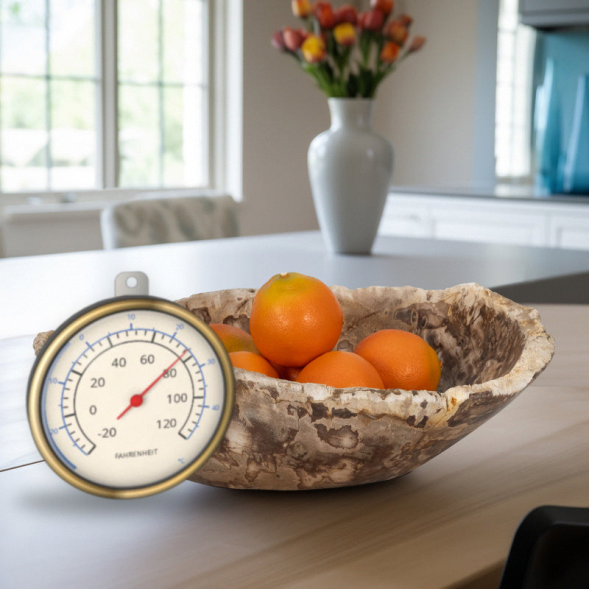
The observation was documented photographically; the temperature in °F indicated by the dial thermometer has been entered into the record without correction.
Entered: 76 °F
